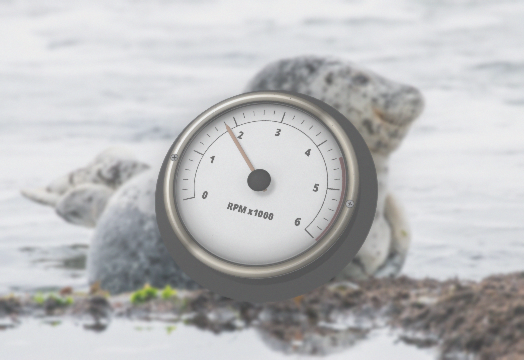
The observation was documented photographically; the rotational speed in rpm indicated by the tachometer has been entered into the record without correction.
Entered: 1800 rpm
